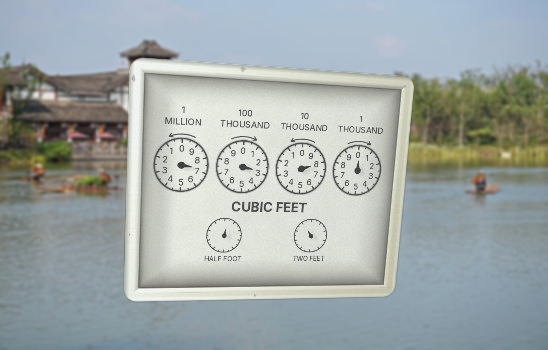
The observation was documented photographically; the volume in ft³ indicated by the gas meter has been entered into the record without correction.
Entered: 728000 ft³
